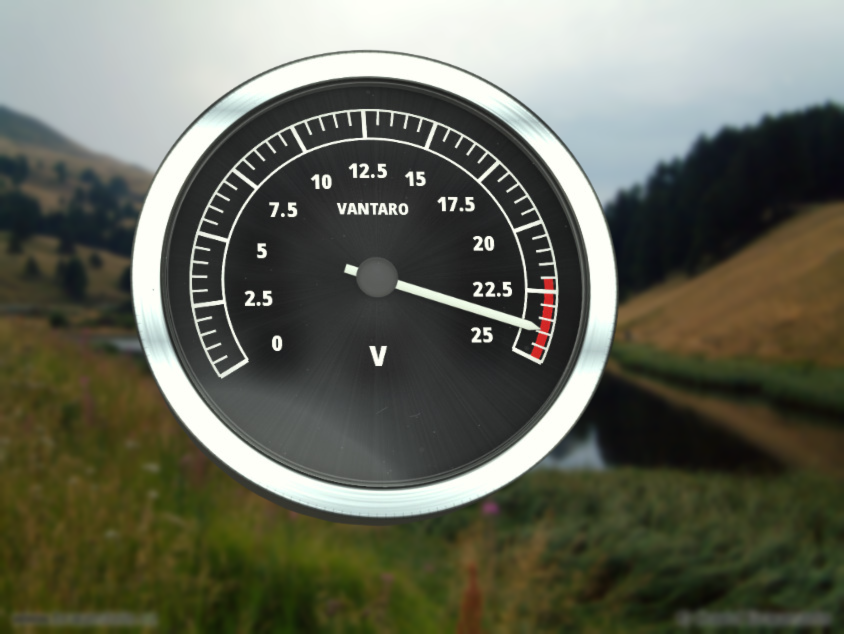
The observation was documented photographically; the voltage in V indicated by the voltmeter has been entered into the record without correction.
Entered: 24 V
